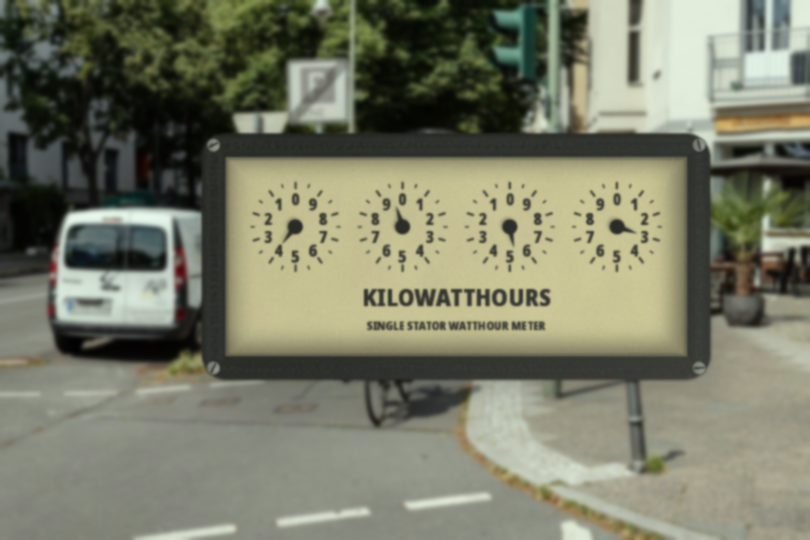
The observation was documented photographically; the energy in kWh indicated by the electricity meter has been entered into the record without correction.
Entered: 3953 kWh
